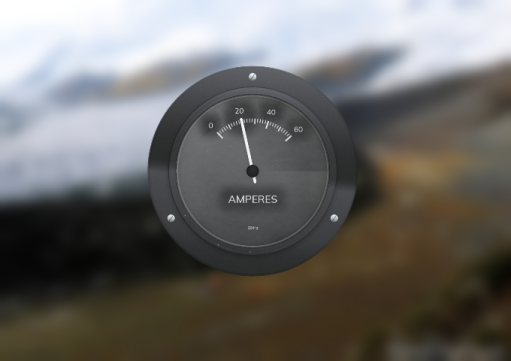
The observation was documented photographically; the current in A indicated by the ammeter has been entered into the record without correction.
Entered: 20 A
